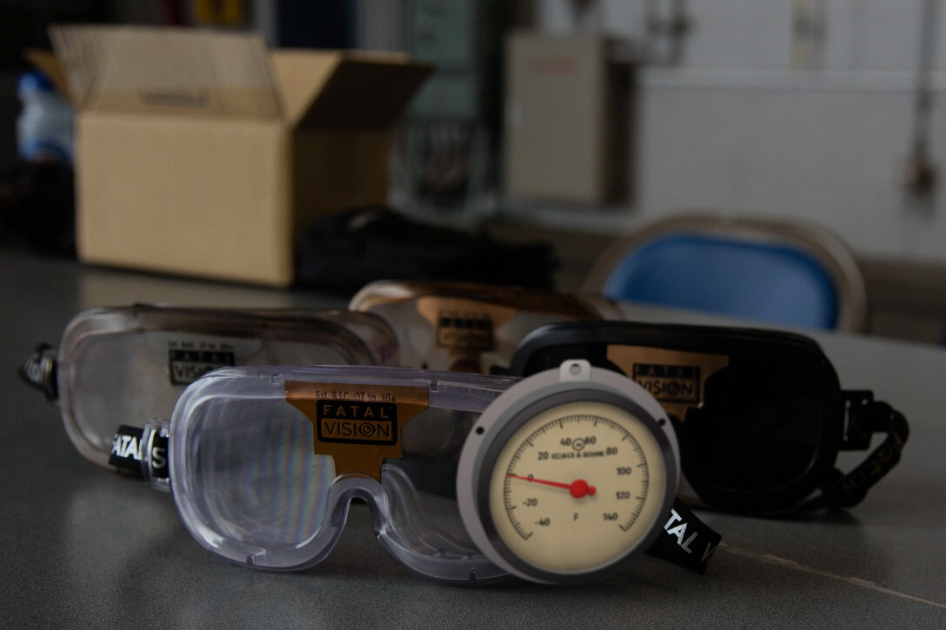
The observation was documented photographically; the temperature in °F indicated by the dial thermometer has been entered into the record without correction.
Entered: 0 °F
